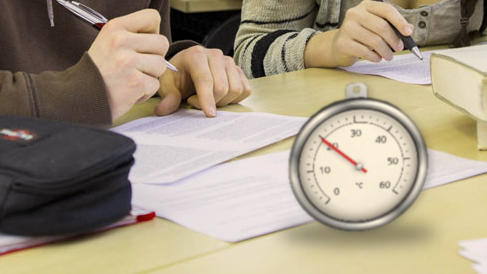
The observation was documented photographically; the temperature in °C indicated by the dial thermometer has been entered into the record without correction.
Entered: 20 °C
